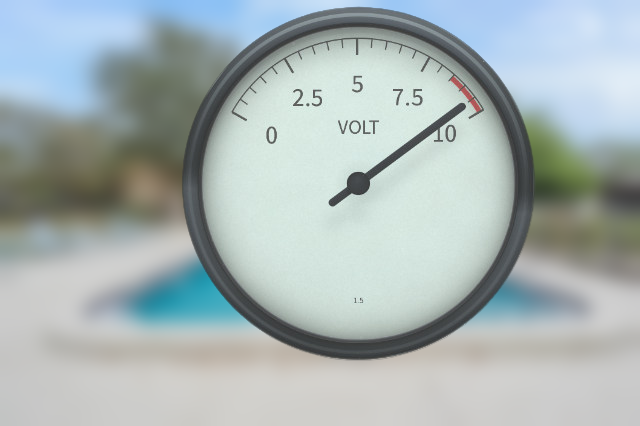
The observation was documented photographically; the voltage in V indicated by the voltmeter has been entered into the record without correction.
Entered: 9.5 V
